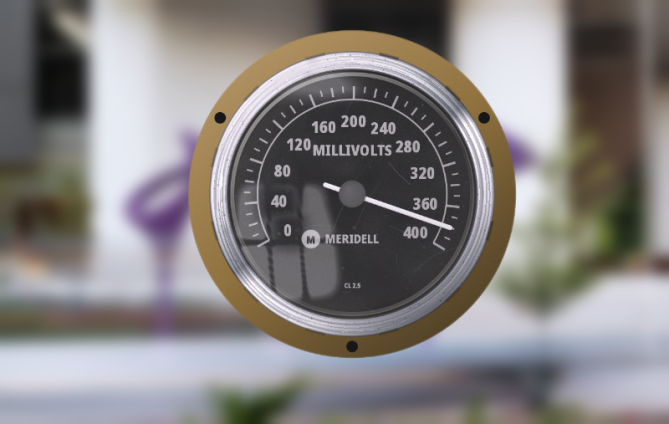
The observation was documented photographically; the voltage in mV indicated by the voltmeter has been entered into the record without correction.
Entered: 380 mV
